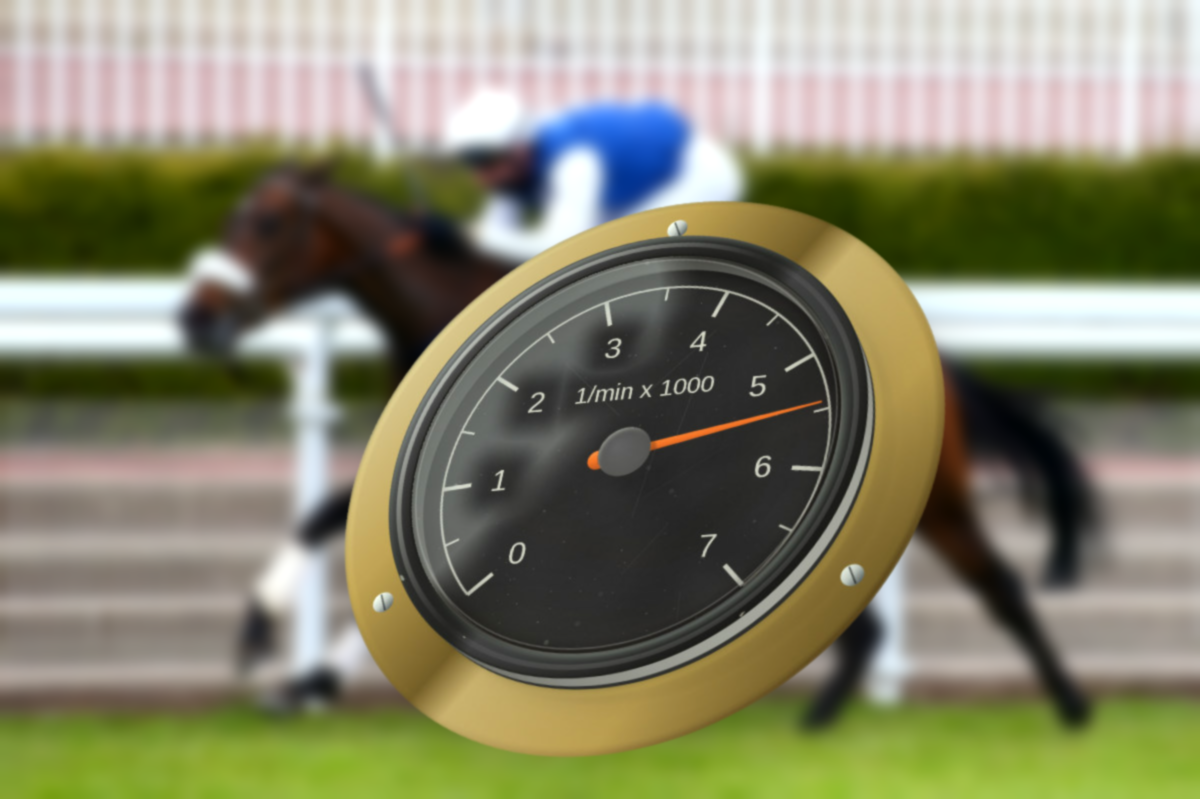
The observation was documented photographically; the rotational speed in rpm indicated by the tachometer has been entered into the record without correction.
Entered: 5500 rpm
